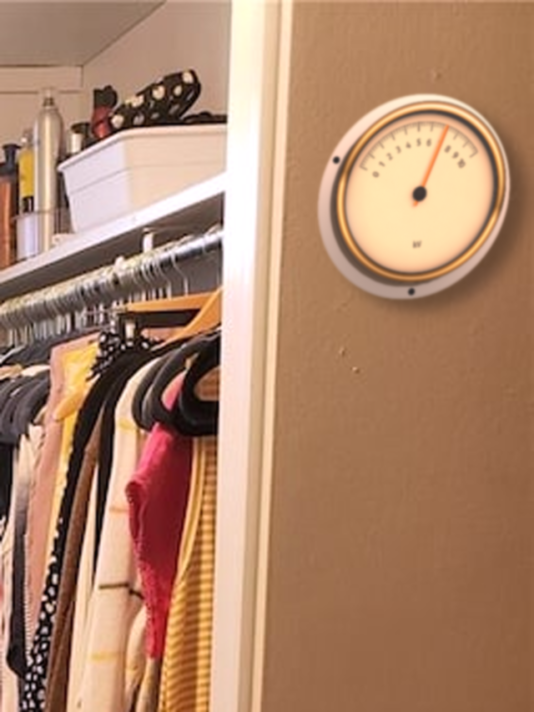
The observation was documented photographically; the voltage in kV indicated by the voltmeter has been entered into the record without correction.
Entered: 7 kV
